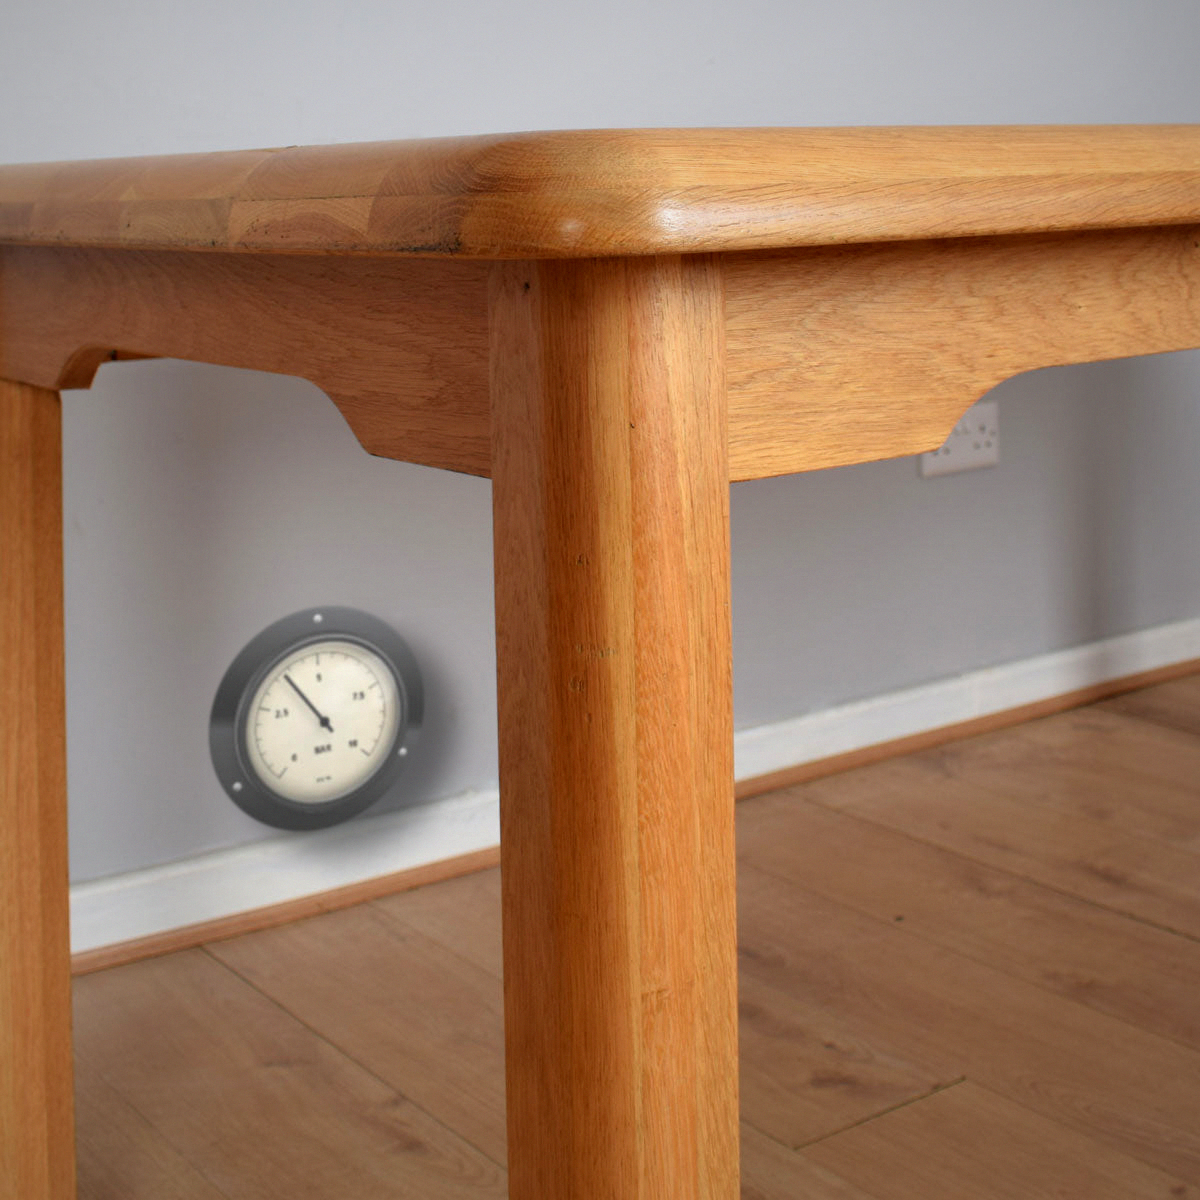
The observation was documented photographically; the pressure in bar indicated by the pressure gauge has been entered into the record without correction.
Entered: 3.75 bar
